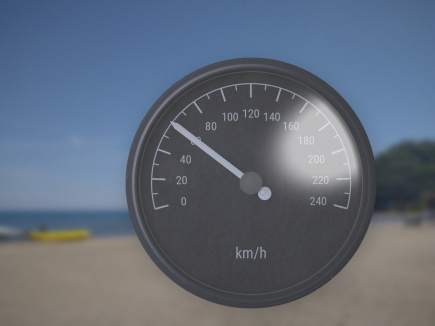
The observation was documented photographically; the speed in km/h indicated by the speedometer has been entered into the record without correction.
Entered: 60 km/h
